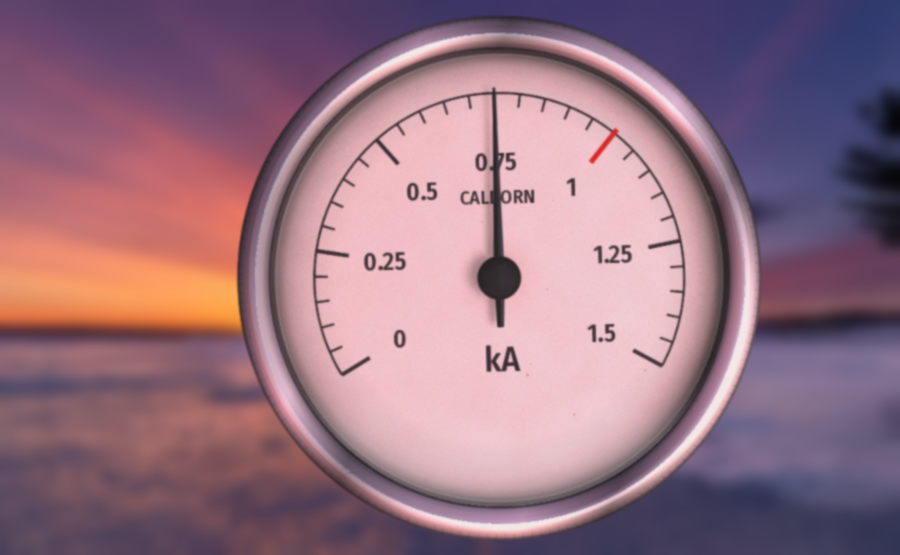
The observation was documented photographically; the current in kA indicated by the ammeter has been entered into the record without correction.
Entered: 0.75 kA
